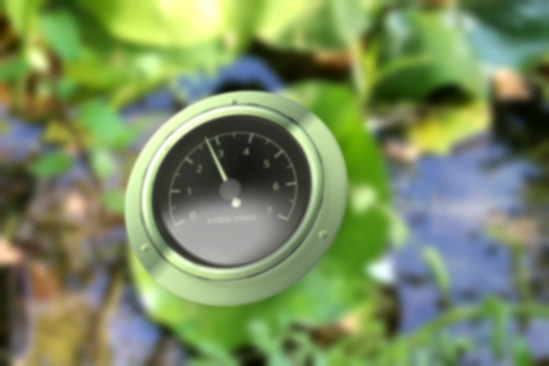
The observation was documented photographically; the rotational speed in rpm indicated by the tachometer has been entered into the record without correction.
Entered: 2750 rpm
